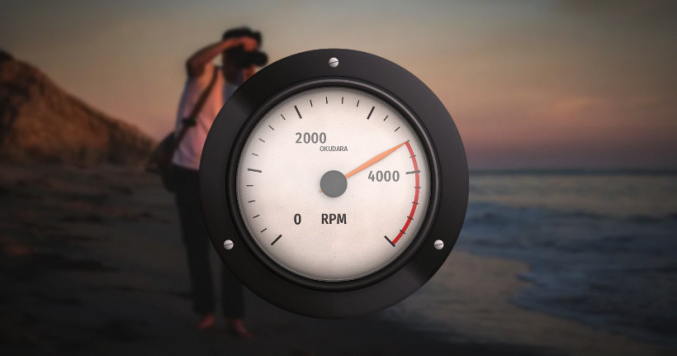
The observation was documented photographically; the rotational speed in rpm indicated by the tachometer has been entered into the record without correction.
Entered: 3600 rpm
